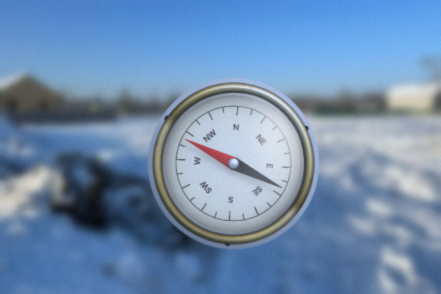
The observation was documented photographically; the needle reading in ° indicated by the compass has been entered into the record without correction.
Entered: 292.5 °
